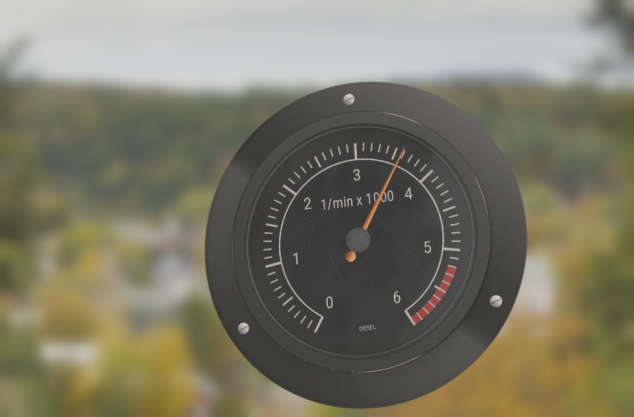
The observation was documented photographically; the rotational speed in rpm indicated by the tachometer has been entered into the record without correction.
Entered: 3600 rpm
